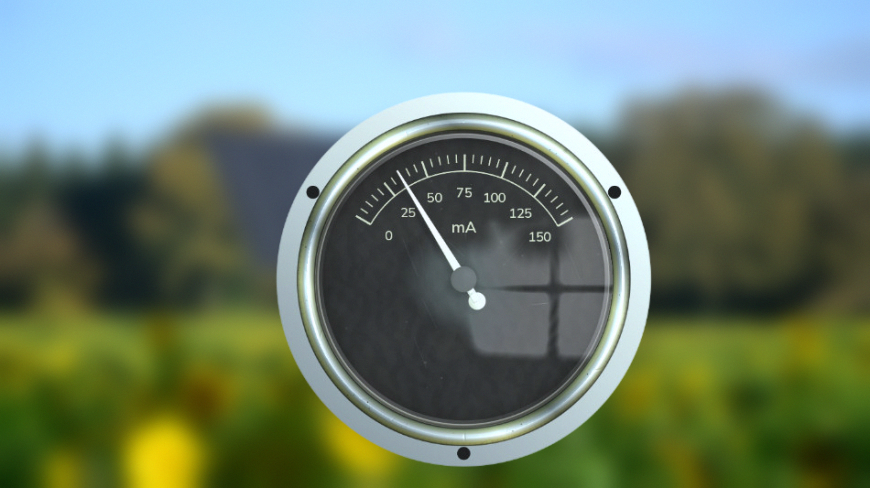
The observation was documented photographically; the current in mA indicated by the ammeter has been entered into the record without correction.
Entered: 35 mA
